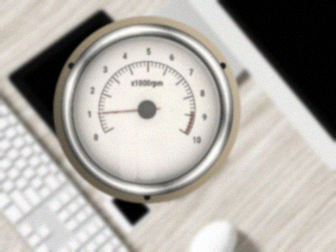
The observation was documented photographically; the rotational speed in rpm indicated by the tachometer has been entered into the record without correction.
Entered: 1000 rpm
